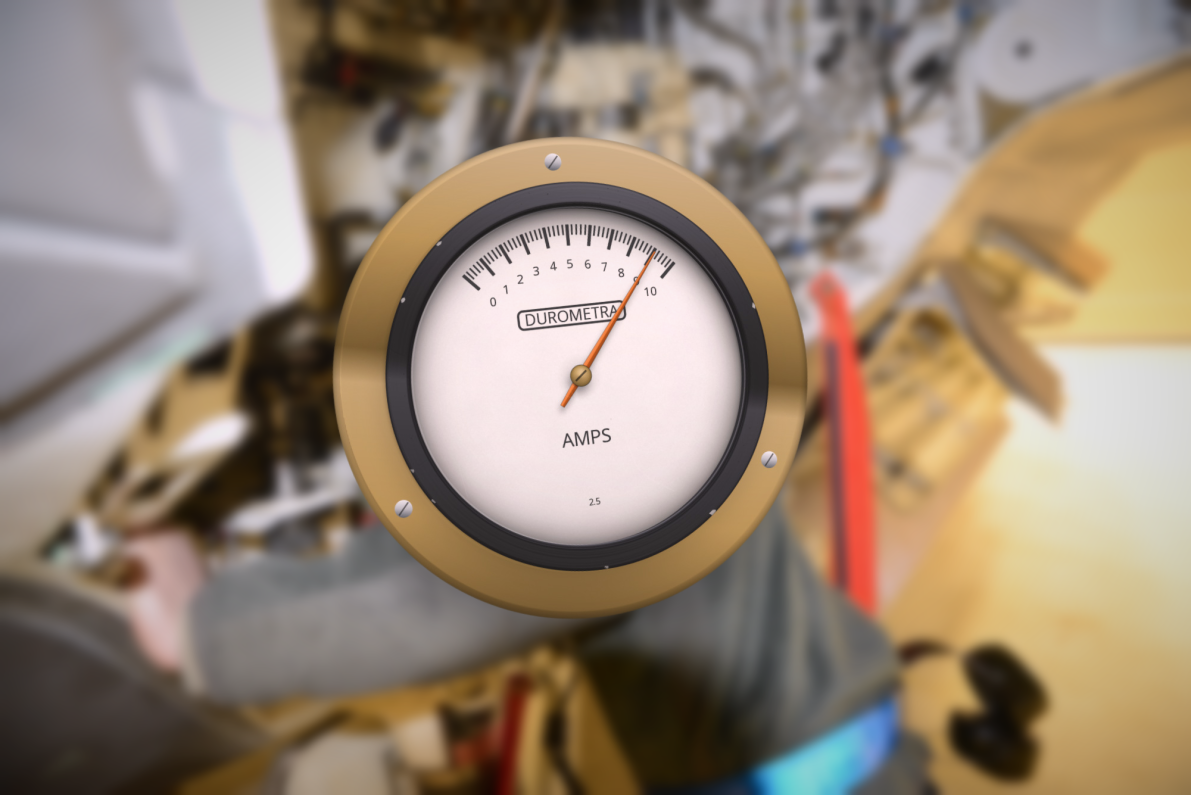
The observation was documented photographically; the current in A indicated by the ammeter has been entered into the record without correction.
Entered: 9 A
